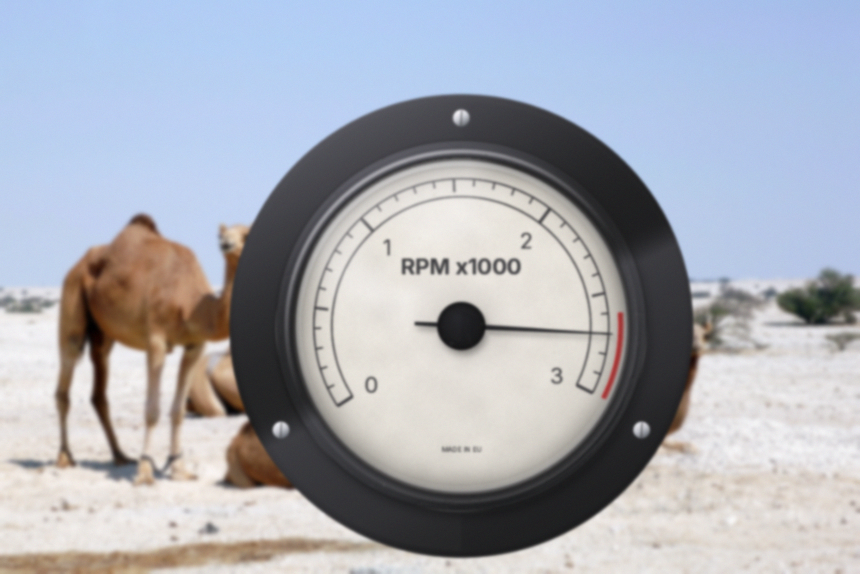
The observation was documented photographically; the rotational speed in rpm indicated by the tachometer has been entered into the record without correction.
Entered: 2700 rpm
